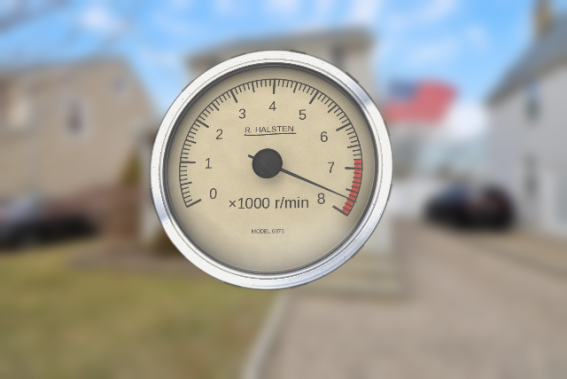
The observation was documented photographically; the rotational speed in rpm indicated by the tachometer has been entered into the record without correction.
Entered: 7700 rpm
